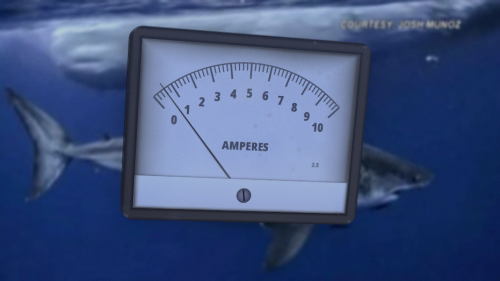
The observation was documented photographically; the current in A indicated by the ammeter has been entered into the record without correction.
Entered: 0.6 A
